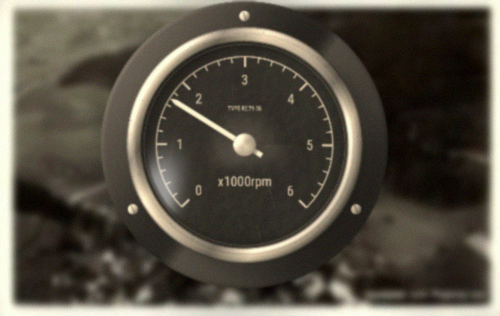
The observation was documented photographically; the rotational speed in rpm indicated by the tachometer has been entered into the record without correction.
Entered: 1700 rpm
